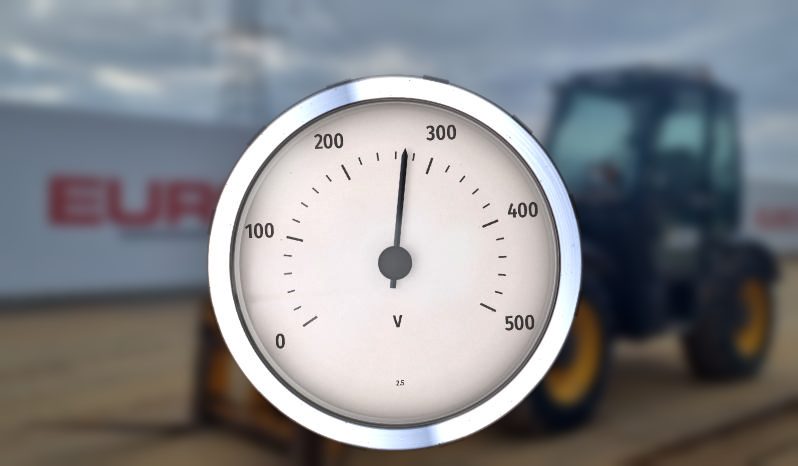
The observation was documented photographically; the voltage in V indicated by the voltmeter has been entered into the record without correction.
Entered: 270 V
